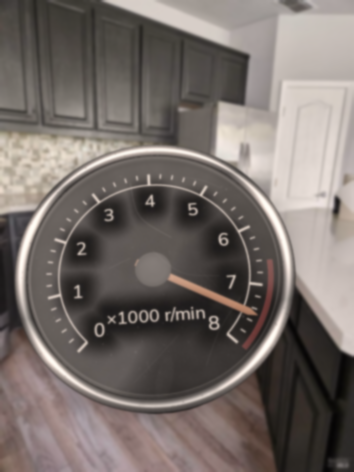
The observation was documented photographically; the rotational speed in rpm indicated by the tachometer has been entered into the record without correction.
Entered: 7500 rpm
